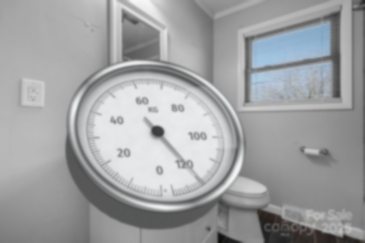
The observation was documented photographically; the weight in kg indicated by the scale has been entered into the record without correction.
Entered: 120 kg
